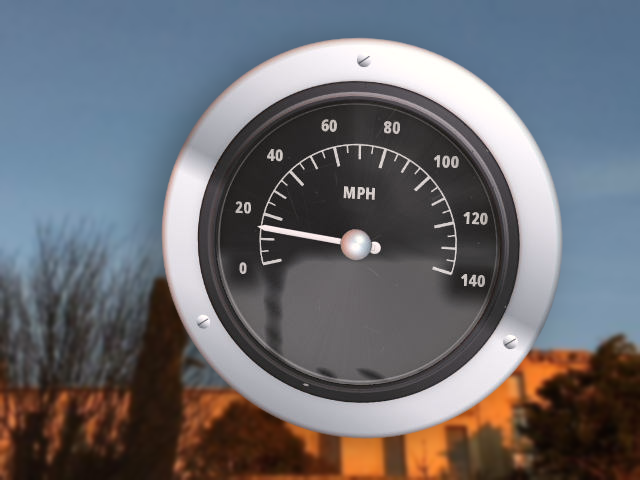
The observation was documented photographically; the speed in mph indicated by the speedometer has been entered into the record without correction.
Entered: 15 mph
